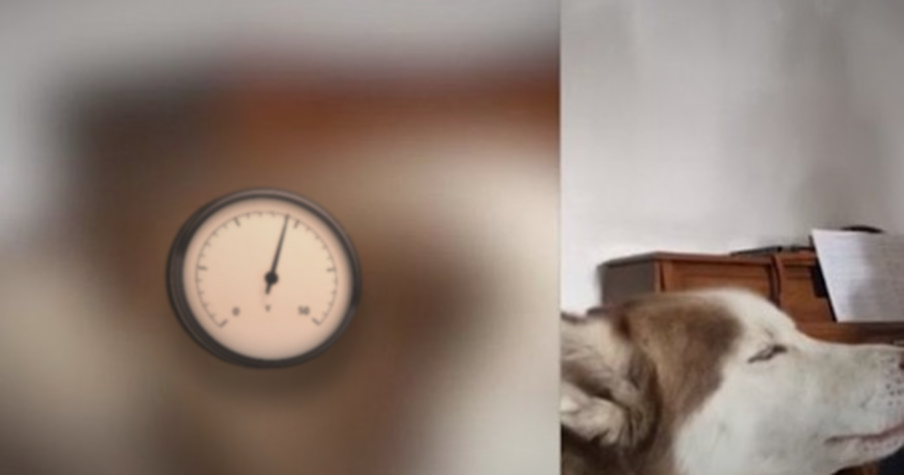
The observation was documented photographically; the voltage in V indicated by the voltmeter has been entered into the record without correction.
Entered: 28 V
